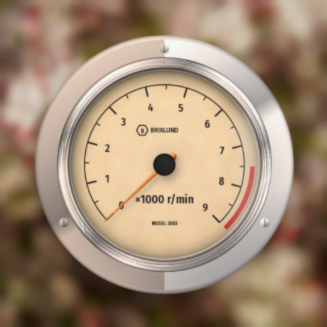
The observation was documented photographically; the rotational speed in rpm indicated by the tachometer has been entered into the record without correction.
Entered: 0 rpm
